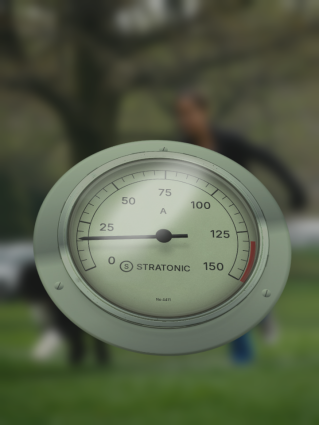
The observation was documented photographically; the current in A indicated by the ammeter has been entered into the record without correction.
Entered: 15 A
